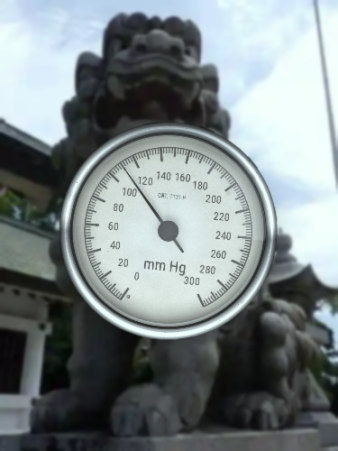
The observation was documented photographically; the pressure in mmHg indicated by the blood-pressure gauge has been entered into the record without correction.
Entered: 110 mmHg
